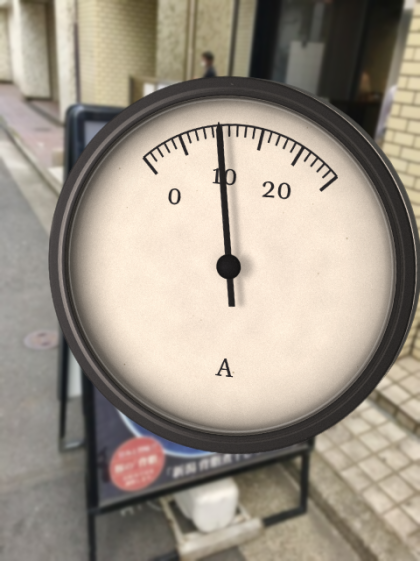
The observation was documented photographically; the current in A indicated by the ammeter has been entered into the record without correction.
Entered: 10 A
